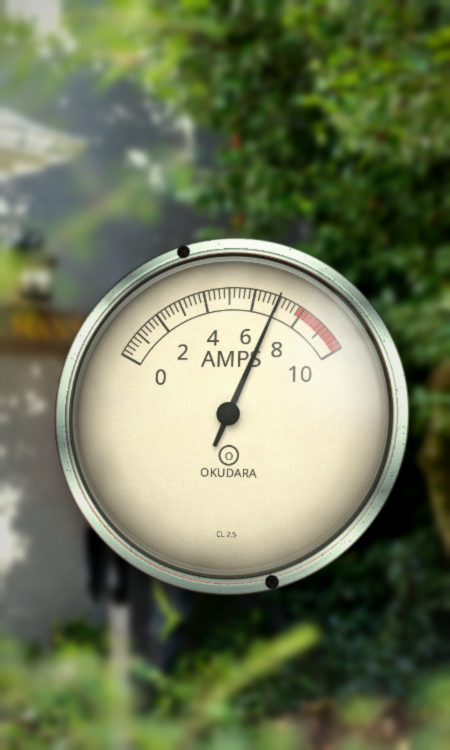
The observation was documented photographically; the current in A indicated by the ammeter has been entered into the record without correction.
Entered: 7 A
